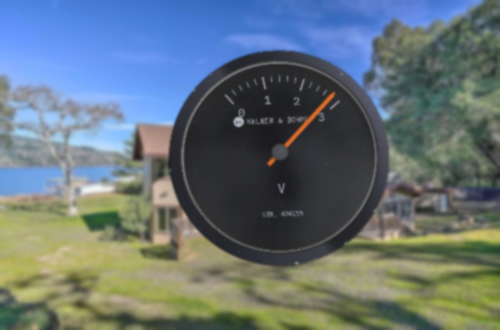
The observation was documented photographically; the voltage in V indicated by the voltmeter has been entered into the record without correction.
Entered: 2.8 V
